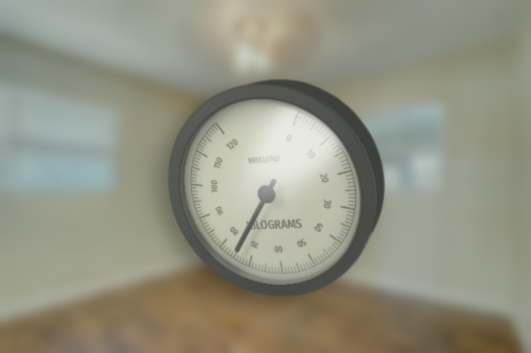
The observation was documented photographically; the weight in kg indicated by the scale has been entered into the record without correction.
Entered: 75 kg
